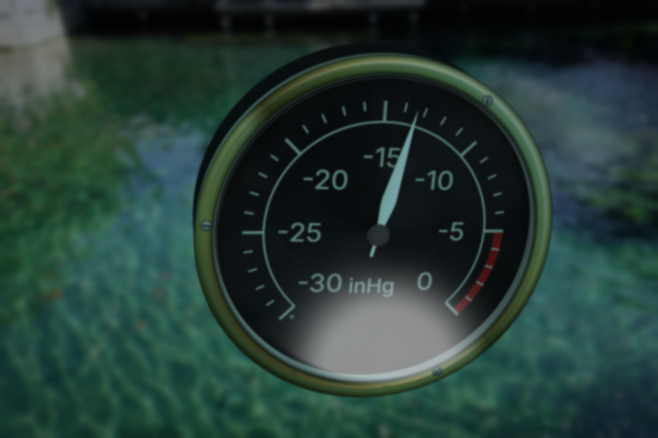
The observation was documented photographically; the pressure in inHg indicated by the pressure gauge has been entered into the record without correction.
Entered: -13.5 inHg
